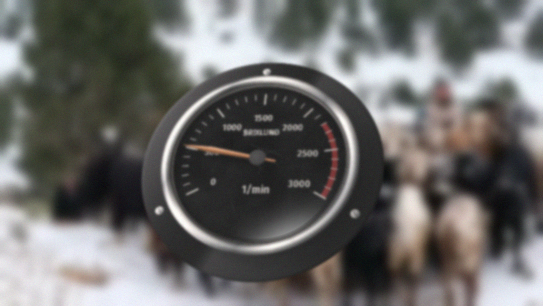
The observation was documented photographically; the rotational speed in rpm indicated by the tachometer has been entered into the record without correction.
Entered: 500 rpm
